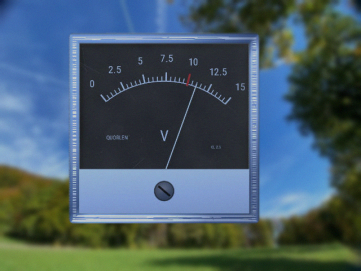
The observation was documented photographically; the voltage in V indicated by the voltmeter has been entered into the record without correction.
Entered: 11 V
